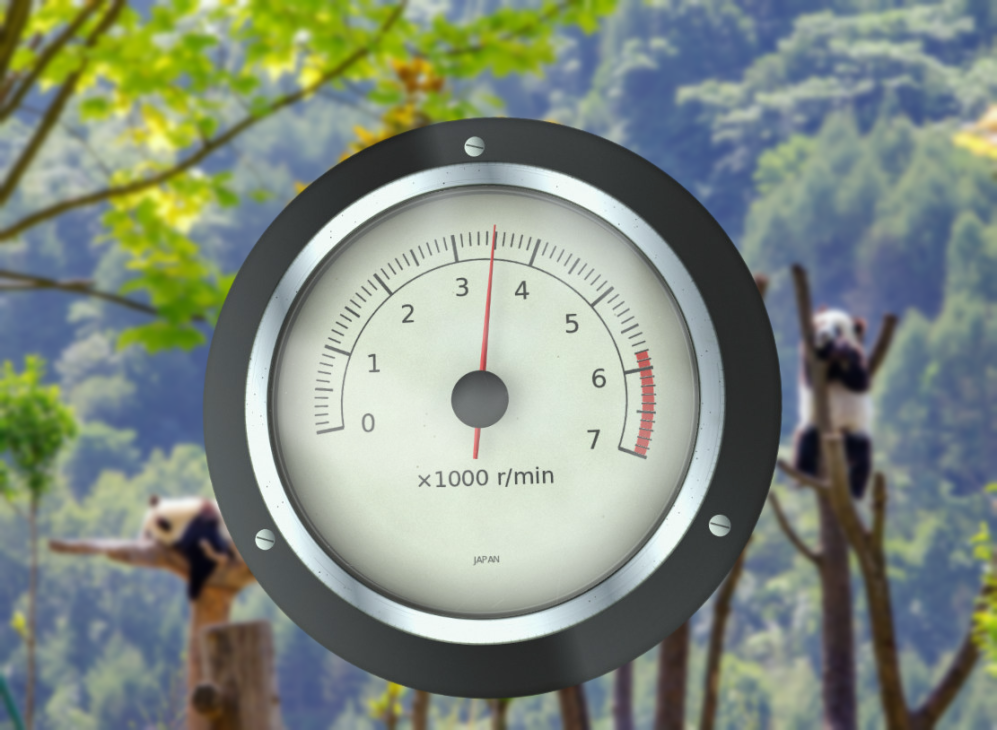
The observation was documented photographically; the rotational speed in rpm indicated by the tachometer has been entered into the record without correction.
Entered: 3500 rpm
